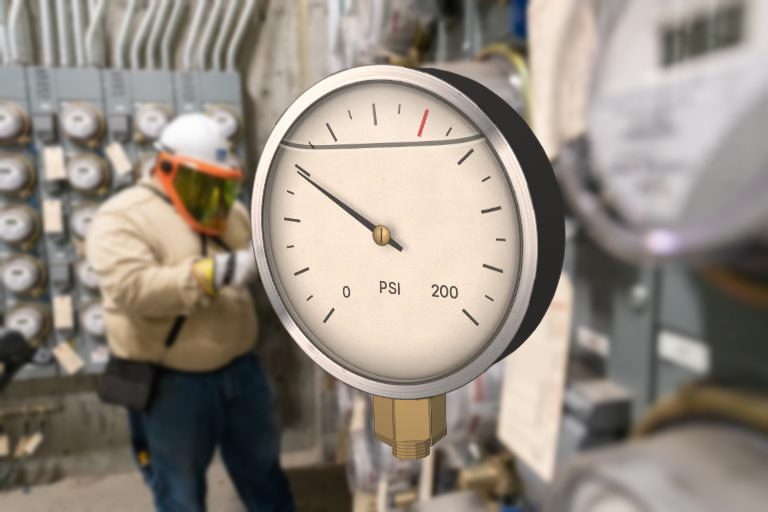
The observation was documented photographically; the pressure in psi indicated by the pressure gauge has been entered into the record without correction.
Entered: 60 psi
